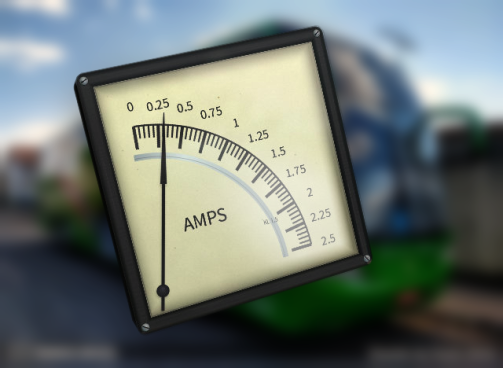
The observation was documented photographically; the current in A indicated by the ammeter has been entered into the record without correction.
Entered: 0.3 A
